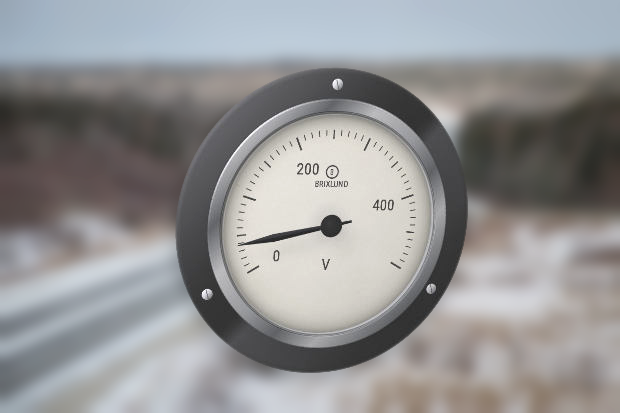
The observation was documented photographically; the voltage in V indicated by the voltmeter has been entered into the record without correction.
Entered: 40 V
